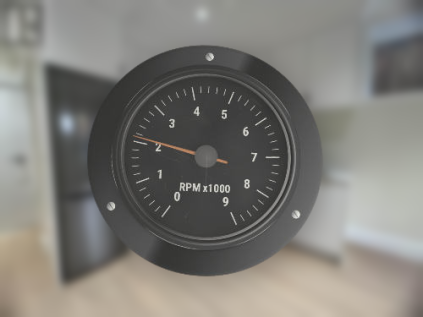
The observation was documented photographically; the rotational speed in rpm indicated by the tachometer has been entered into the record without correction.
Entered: 2100 rpm
